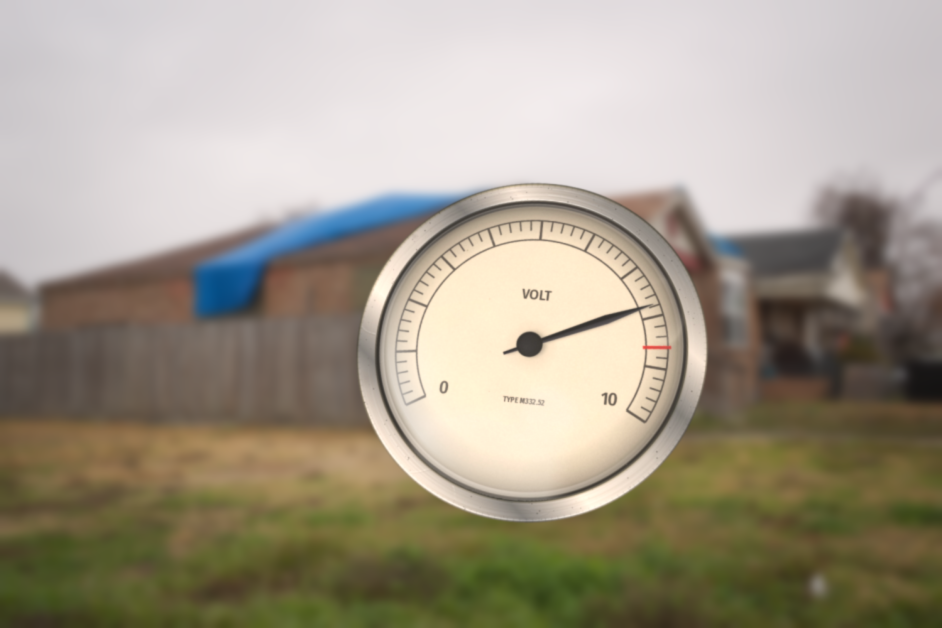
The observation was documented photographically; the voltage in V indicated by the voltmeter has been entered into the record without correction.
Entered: 7.8 V
